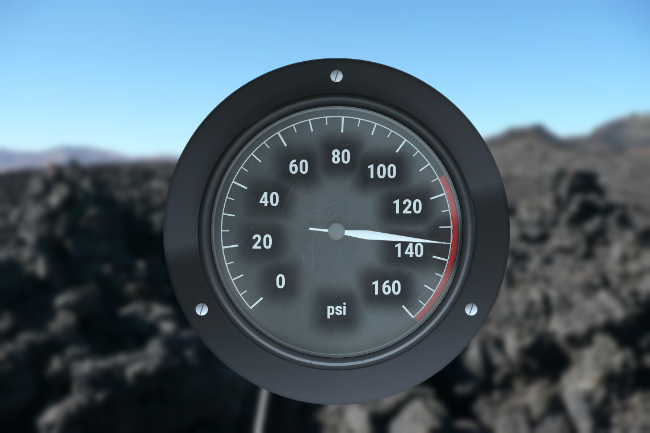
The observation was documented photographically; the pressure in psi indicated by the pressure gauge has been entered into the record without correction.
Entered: 135 psi
